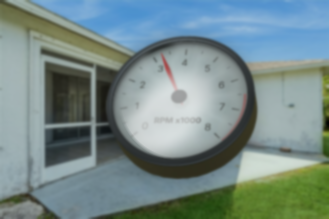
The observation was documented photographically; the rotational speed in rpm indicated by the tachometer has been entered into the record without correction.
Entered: 3250 rpm
